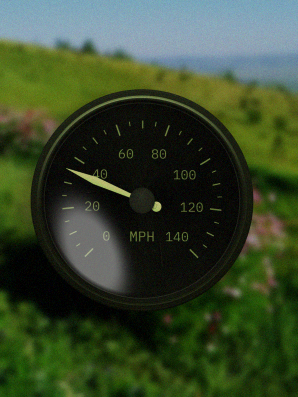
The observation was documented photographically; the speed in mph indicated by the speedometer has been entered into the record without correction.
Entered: 35 mph
